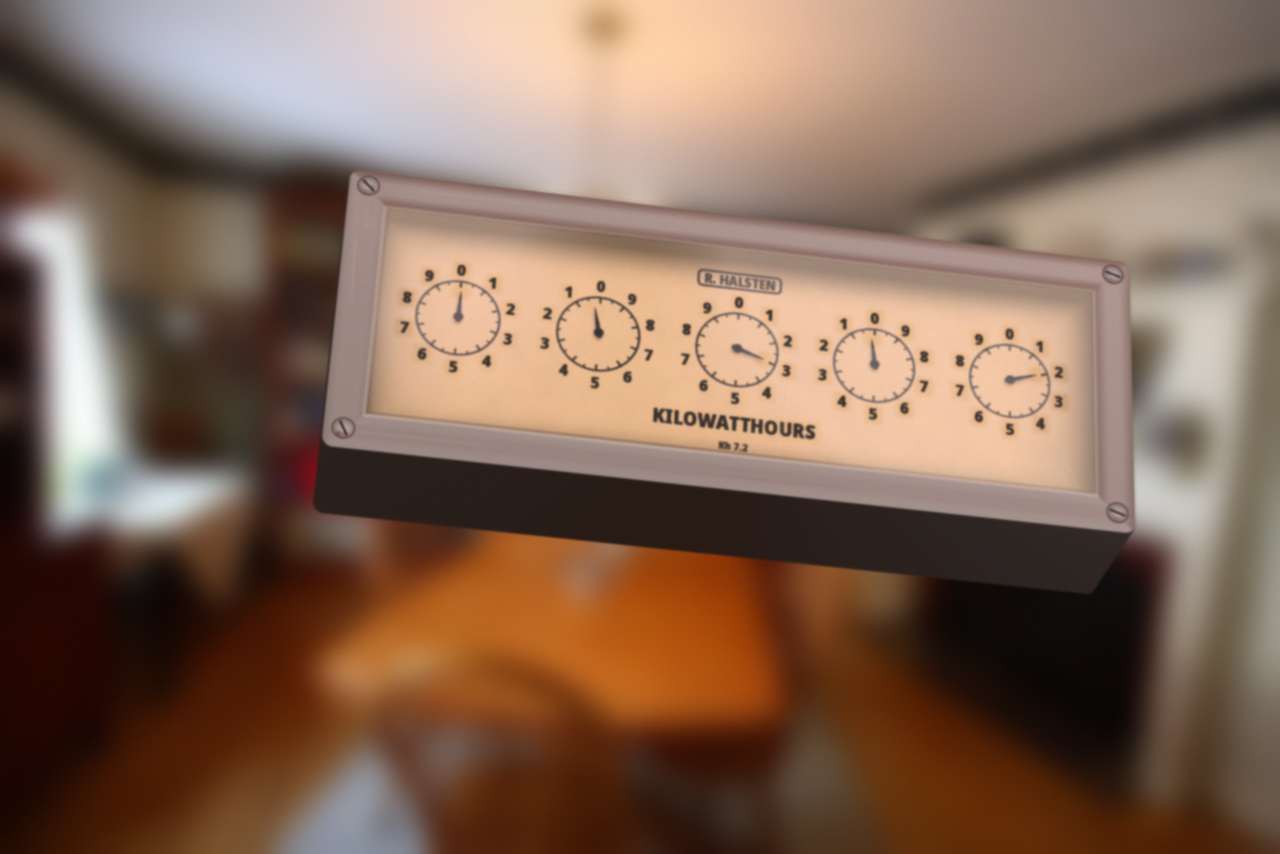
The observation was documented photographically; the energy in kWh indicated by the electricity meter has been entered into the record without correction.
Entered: 302 kWh
